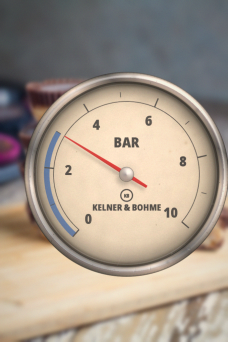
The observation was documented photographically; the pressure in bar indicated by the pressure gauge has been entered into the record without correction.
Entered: 3 bar
